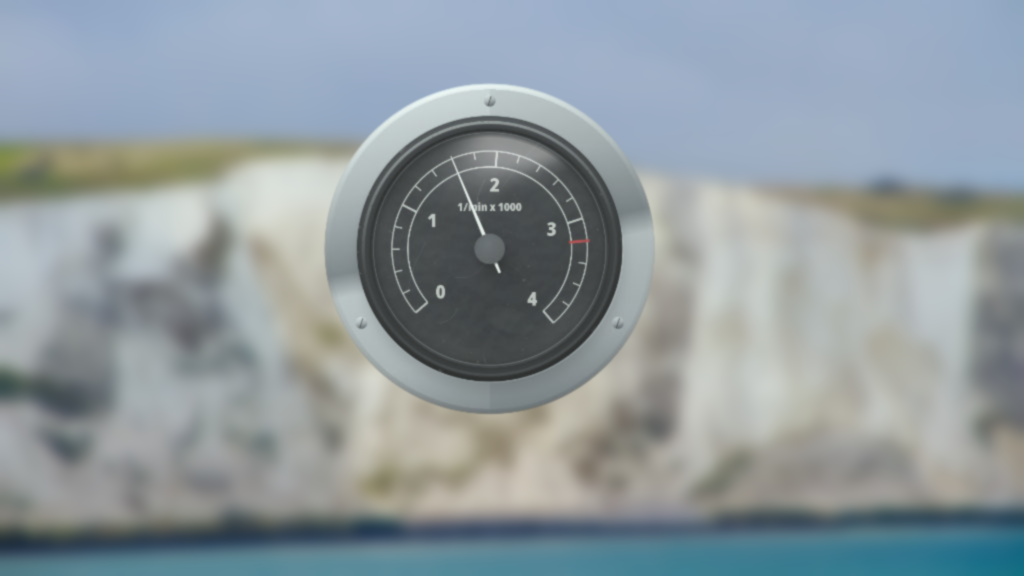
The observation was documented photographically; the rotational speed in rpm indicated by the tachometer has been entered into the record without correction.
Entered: 1600 rpm
